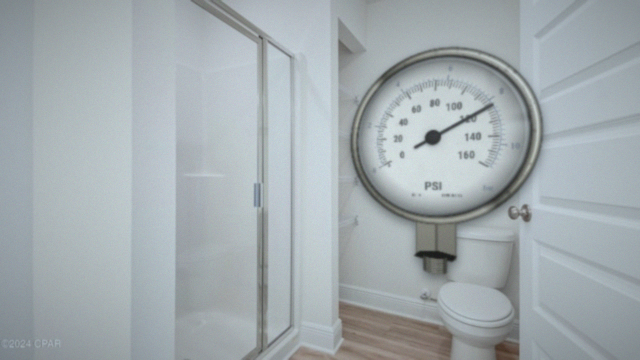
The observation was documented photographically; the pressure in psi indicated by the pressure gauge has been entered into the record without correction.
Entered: 120 psi
